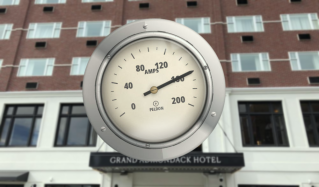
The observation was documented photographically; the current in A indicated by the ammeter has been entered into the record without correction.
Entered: 160 A
